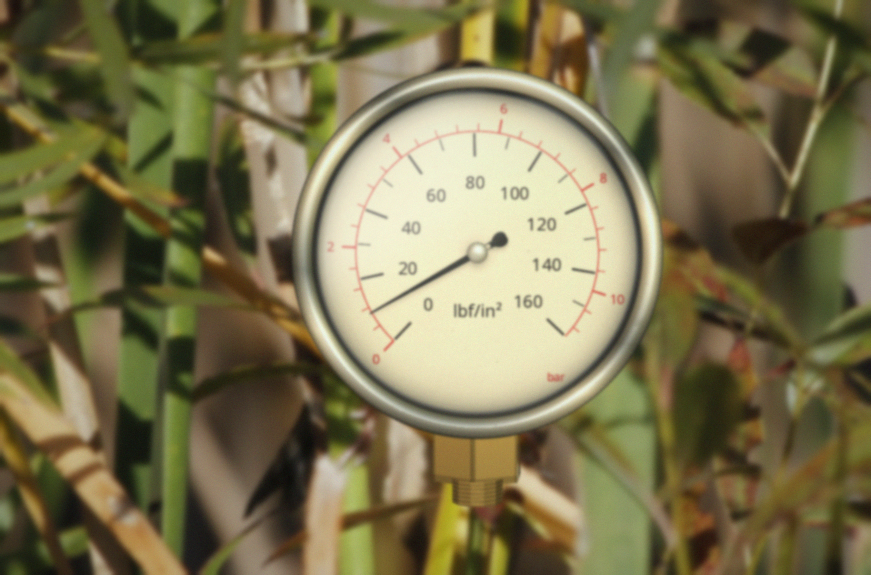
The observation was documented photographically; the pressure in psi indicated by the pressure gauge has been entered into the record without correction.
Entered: 10 psi
